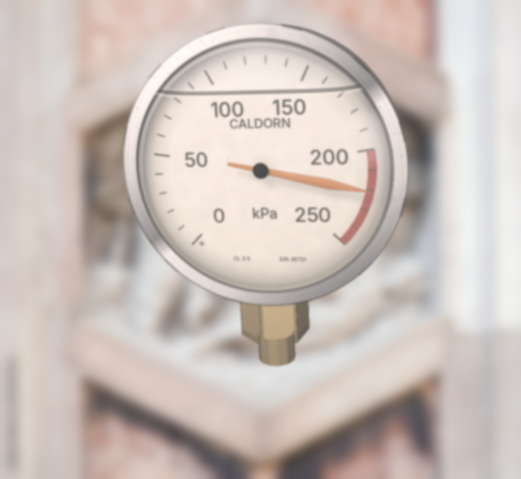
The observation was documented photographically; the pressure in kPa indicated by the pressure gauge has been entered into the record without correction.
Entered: 220 kPa
